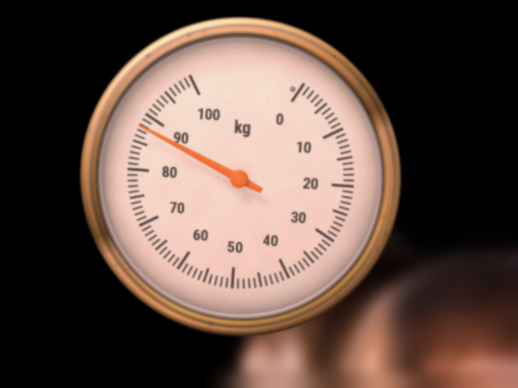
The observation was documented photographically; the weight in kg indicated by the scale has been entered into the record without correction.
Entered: 88 kg
